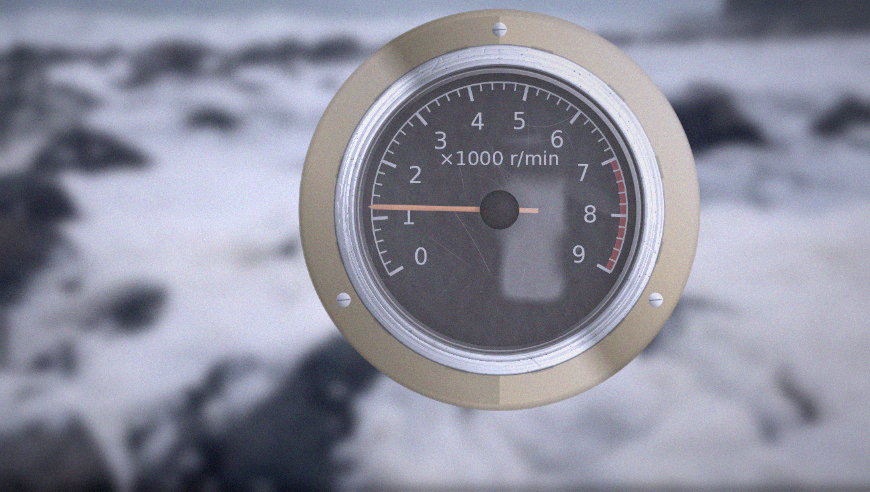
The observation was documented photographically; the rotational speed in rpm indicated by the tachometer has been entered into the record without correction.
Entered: 1200 rpm
